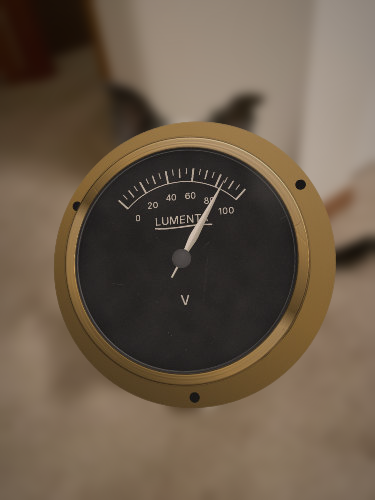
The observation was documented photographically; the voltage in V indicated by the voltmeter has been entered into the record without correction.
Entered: 85 V
